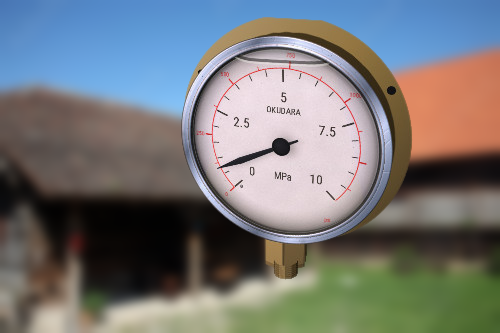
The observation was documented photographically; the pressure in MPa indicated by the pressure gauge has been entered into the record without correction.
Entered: 0.75 MPa
